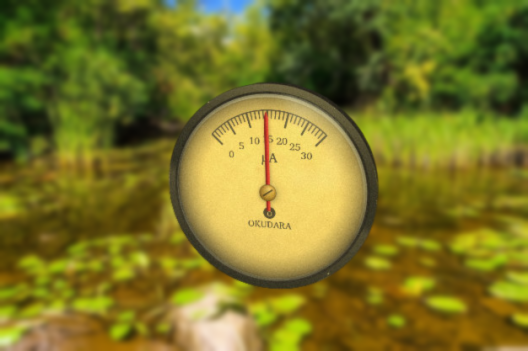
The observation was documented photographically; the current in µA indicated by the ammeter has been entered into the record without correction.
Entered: 15 µA
